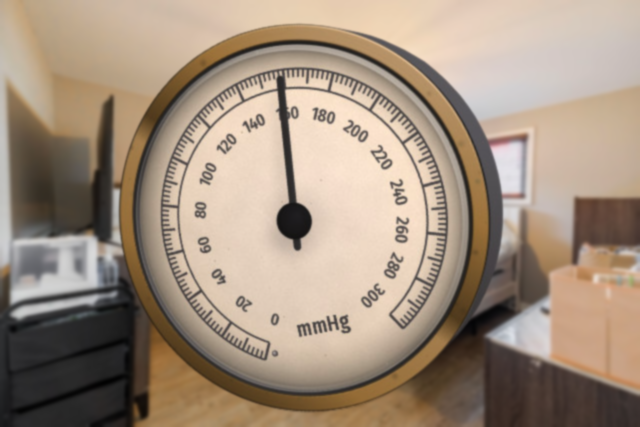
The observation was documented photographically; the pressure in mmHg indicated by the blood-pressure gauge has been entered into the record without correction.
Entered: 160 mmHg
